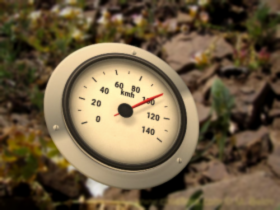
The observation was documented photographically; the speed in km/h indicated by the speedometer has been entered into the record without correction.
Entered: 100 km/h
